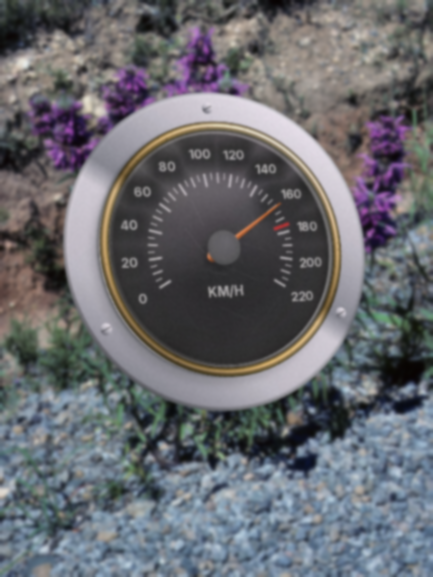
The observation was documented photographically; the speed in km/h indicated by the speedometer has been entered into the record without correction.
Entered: 160 km/h
